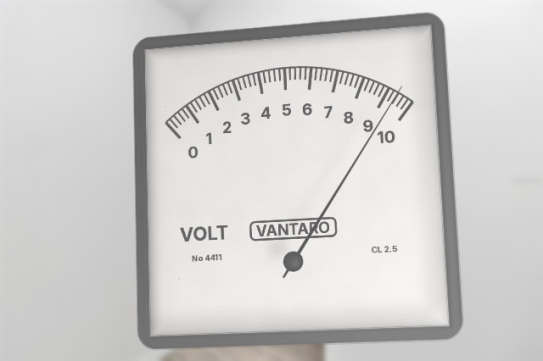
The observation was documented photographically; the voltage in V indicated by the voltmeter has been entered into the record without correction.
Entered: 9.4 V
